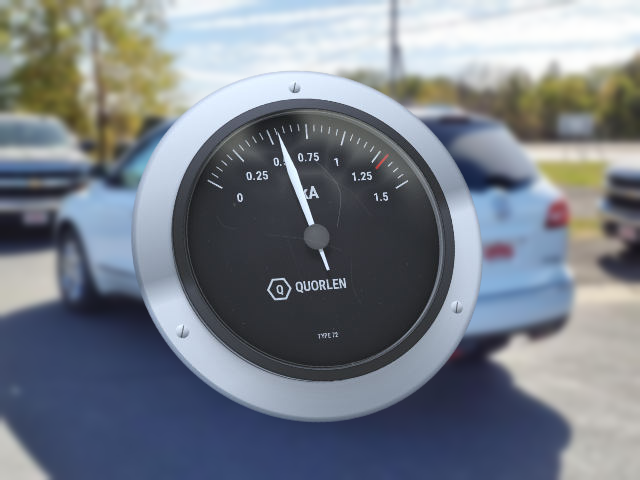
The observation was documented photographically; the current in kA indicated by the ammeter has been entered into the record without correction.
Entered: 0.55 kA
